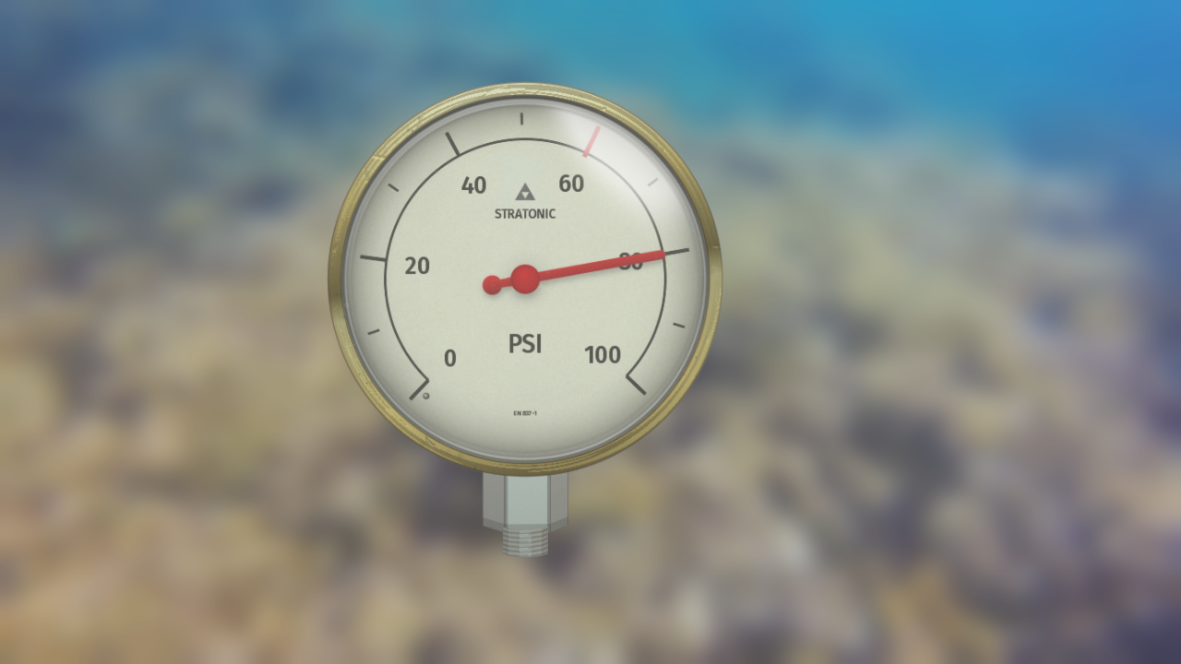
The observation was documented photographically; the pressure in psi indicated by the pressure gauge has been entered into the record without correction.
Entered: 80 psi
